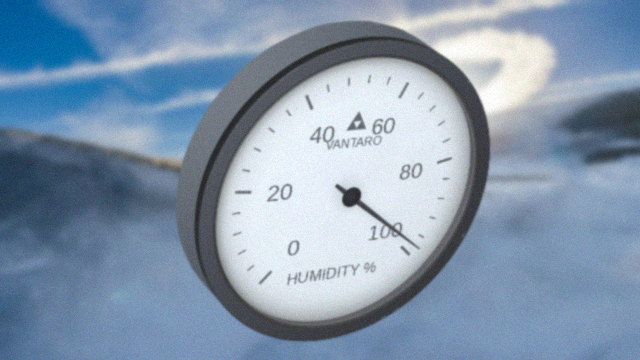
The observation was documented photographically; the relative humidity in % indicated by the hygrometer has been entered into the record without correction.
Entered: 98 %
